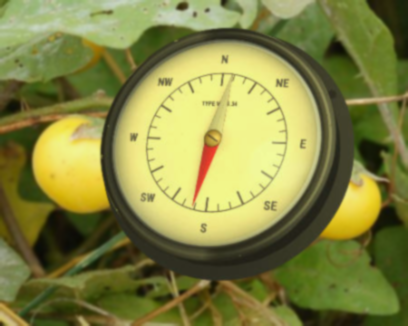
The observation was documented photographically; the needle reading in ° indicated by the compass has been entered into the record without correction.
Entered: 190 °
